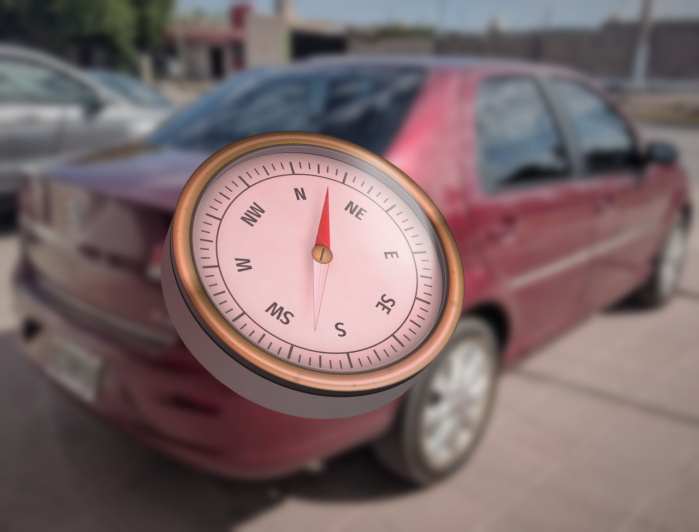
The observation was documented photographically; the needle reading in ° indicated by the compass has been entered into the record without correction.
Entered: 20 °
